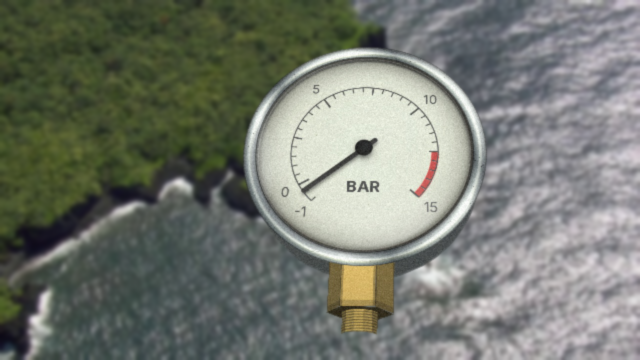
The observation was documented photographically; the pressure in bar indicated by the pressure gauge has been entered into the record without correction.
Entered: -0.5 bar
